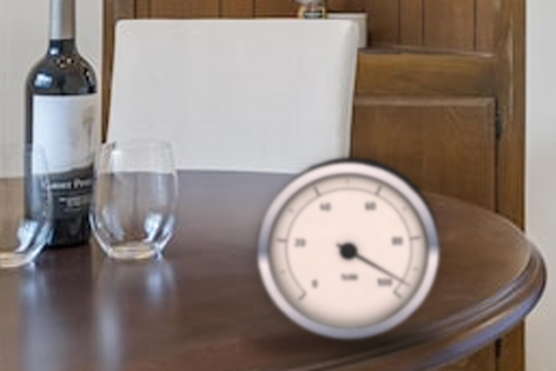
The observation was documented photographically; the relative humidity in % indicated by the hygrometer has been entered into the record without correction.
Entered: 95 %
